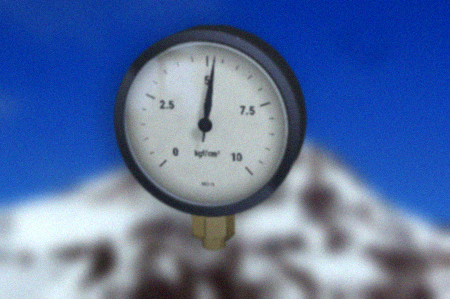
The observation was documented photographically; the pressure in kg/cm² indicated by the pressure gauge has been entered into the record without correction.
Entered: 5.25 kg/cm²
